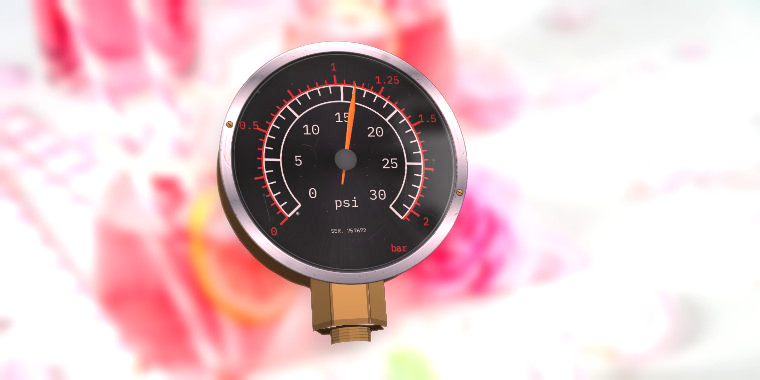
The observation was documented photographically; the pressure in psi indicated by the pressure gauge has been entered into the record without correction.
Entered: 16 psi
